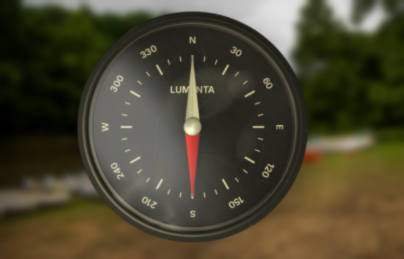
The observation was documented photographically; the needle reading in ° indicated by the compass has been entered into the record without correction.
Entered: 180 °
